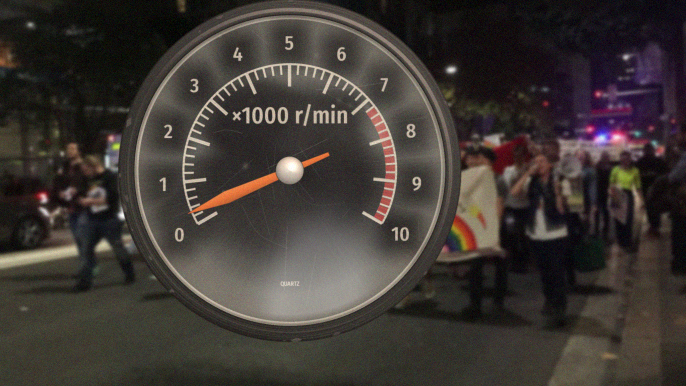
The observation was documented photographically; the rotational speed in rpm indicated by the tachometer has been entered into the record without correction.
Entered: 300 rpm
